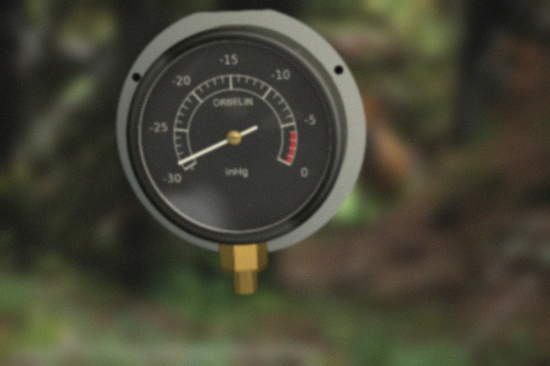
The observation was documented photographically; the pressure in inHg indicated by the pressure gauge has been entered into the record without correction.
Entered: -29 inHg
